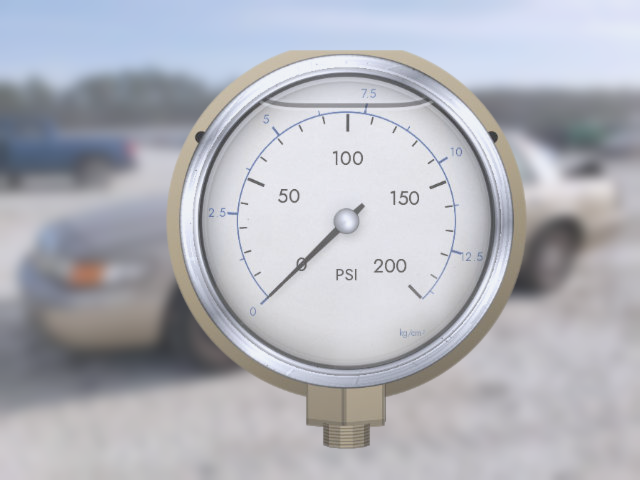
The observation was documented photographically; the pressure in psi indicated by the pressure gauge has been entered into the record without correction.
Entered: 0 psi
